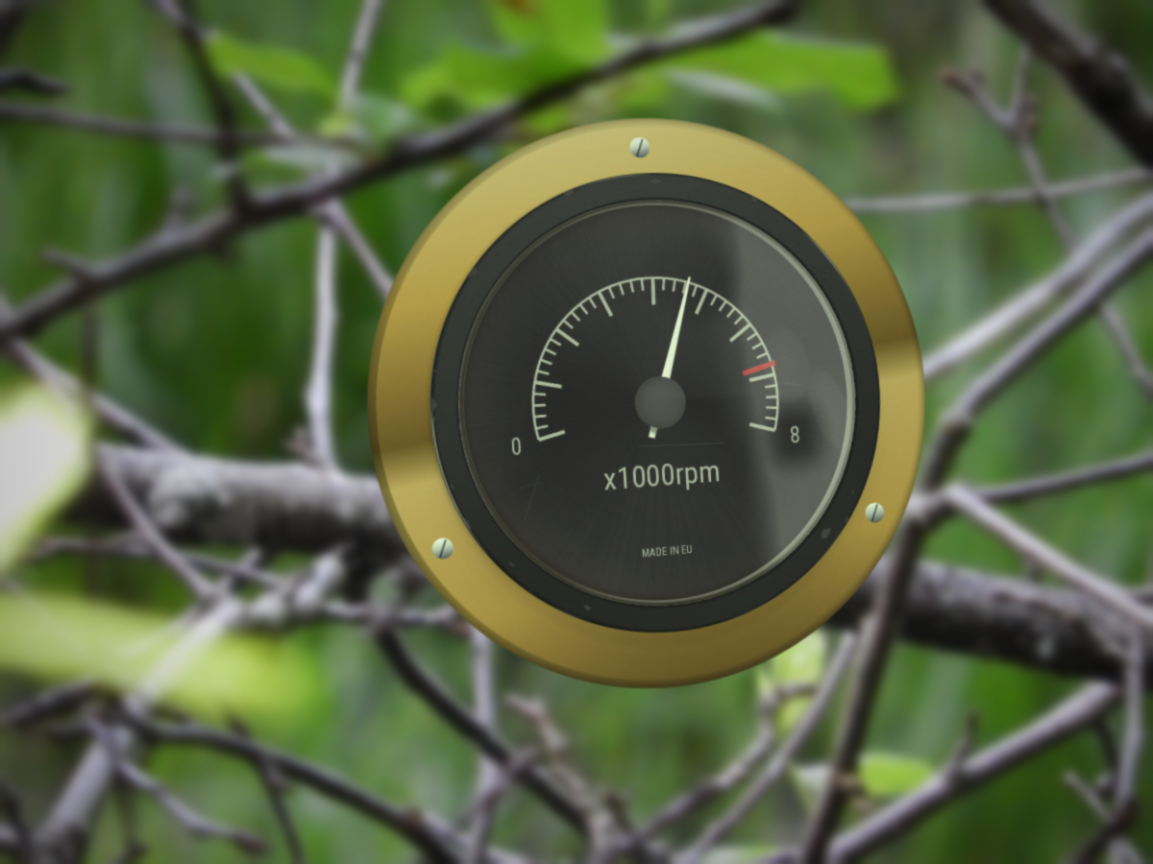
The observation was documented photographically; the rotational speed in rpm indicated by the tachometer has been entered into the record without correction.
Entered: 4600 rpm
